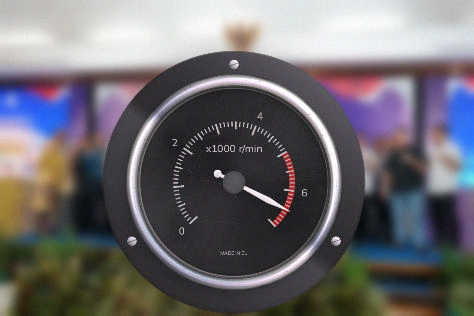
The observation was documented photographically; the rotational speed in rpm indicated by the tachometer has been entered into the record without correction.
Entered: 6500 rpm
